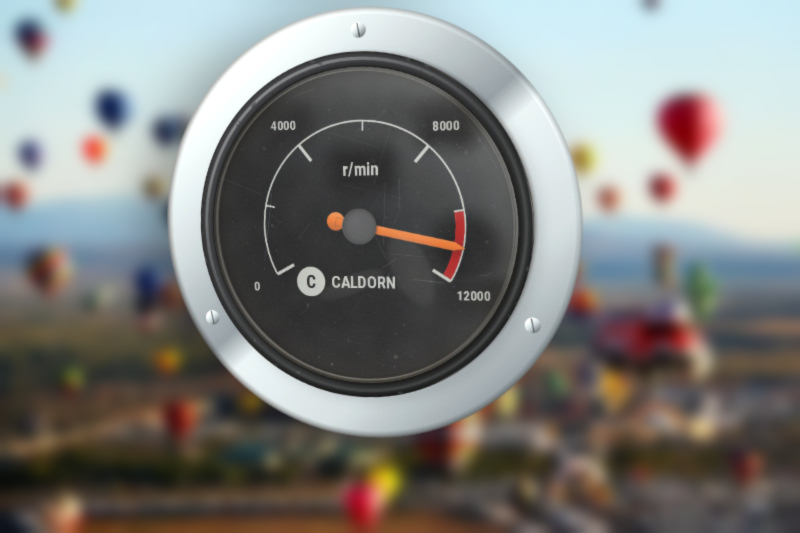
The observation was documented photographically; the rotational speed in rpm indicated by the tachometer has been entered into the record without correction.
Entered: 11000 rpm
